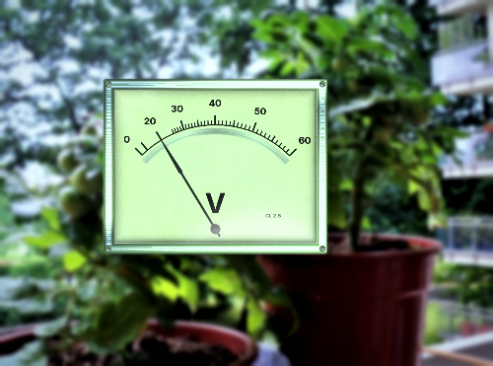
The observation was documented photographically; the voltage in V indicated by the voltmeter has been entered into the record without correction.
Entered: 20 V
